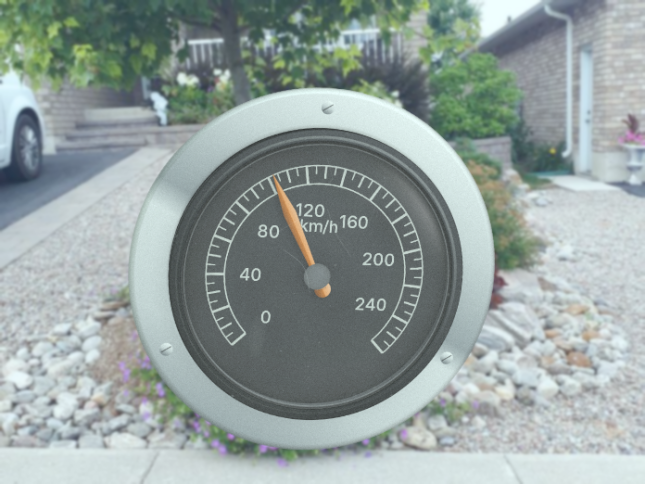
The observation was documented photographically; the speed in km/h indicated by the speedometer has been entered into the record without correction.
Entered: 102.5 km/h
